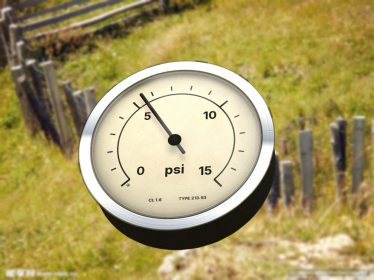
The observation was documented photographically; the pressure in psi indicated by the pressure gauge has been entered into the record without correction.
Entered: 5.5 psi
